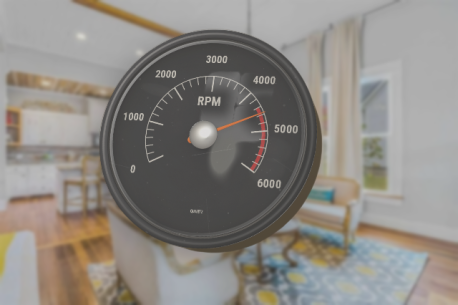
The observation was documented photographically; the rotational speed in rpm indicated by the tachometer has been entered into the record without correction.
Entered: 4600 rpm
